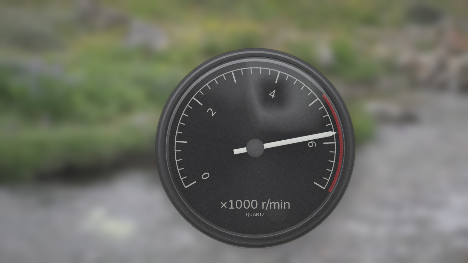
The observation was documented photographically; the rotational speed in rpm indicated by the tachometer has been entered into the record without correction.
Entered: 5800 rpm
